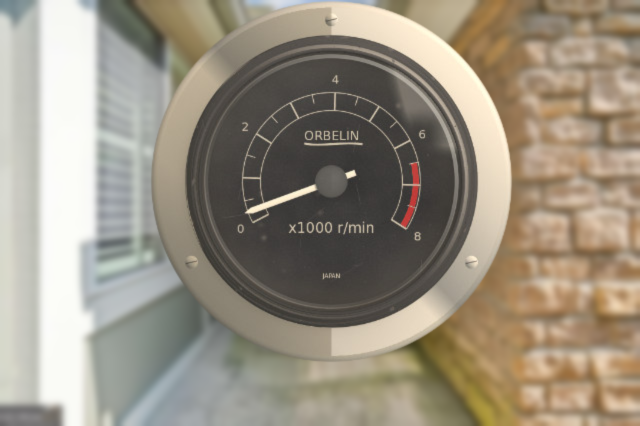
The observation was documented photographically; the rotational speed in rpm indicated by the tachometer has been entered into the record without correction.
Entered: 250 rpm
